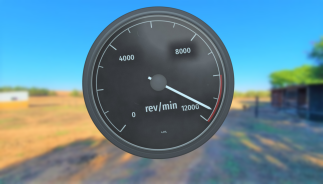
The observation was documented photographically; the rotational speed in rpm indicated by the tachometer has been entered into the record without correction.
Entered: 11500 rpm
